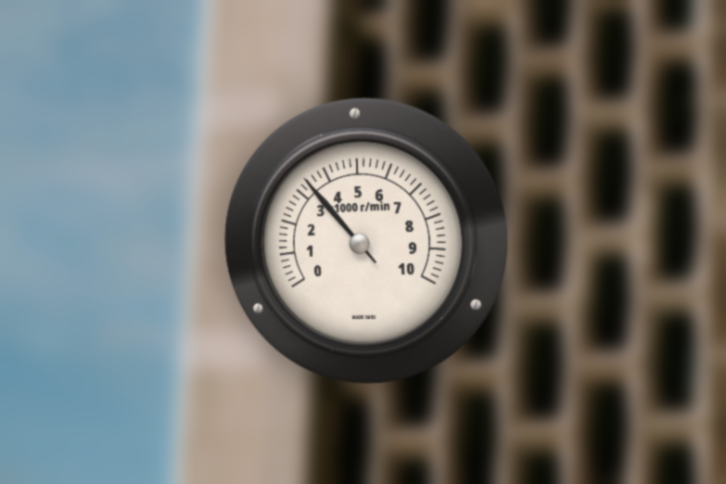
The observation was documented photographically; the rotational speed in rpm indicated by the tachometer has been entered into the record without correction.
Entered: 3400 rpm
